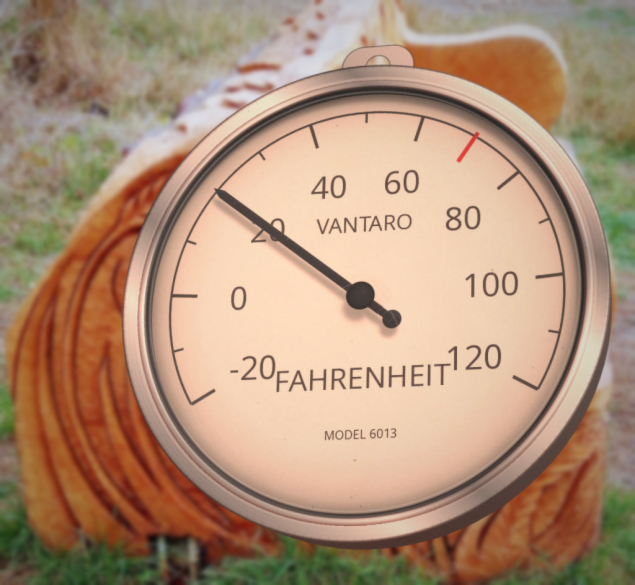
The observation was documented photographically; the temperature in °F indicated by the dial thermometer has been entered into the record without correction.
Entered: 20 °F
